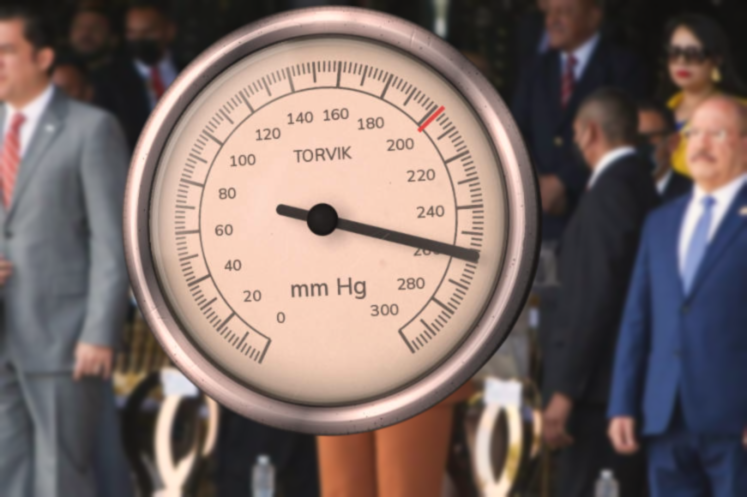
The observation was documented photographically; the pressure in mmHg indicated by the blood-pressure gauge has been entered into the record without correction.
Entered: 258 mmHg
